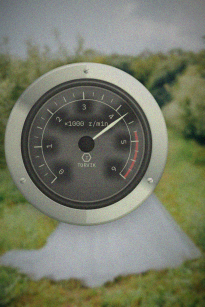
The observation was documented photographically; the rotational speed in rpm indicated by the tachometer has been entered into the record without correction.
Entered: 4250 rpm
